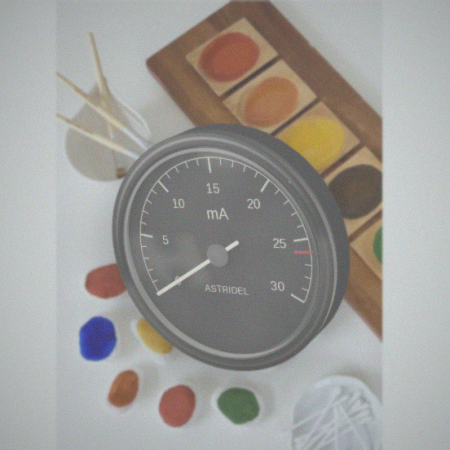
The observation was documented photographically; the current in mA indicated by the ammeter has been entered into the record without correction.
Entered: 0 mA
